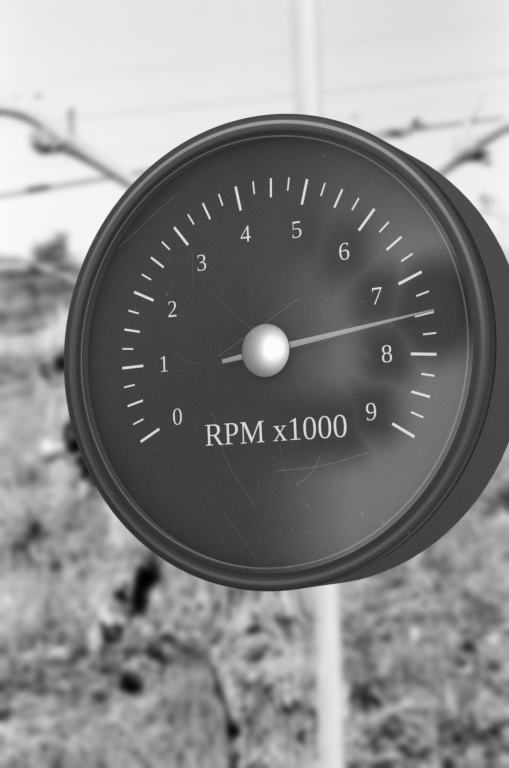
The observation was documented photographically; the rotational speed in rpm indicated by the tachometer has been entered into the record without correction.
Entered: 7500 rpm
